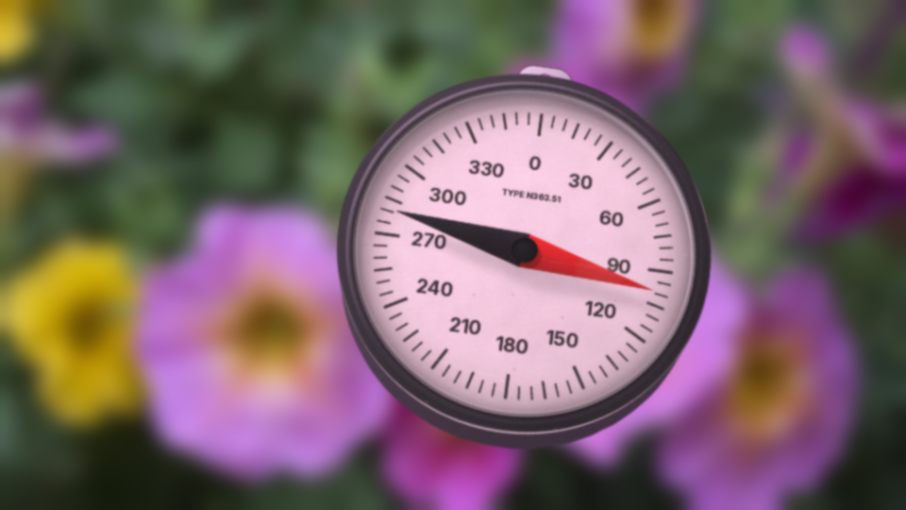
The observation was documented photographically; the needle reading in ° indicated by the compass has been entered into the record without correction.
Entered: 100 °
